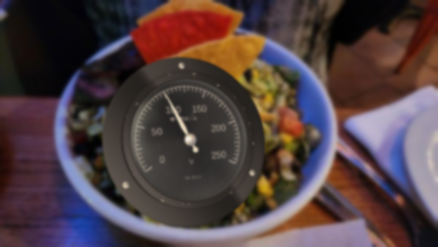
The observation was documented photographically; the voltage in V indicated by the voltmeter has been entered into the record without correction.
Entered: 100 V
